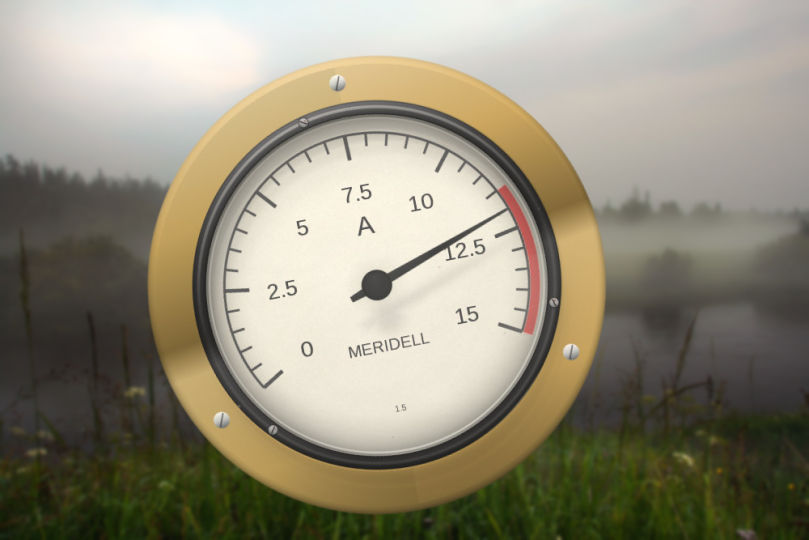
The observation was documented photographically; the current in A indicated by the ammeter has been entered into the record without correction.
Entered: 12 A
